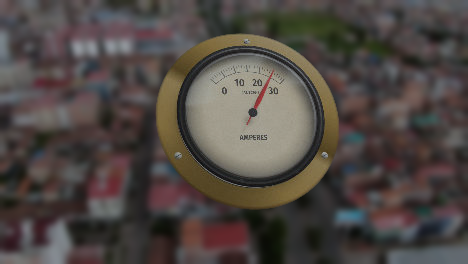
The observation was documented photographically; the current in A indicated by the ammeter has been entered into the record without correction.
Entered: 25 A
